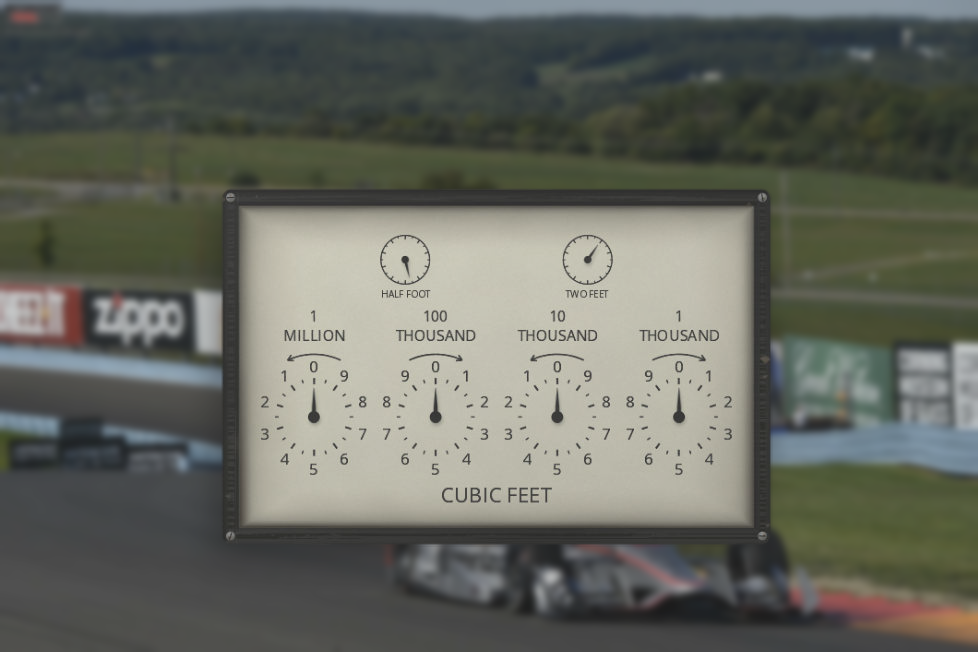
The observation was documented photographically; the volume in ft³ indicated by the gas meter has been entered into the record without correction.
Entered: 0 ft³
